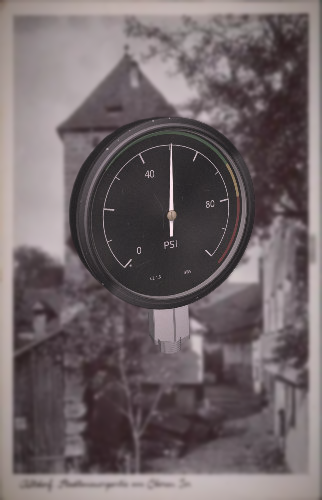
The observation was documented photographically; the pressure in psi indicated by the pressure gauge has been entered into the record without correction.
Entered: 50 psi
